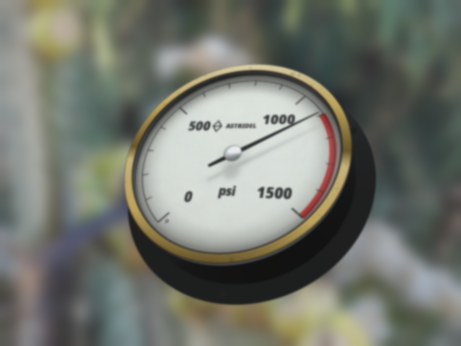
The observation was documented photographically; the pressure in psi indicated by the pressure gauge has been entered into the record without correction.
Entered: 1100 psi
